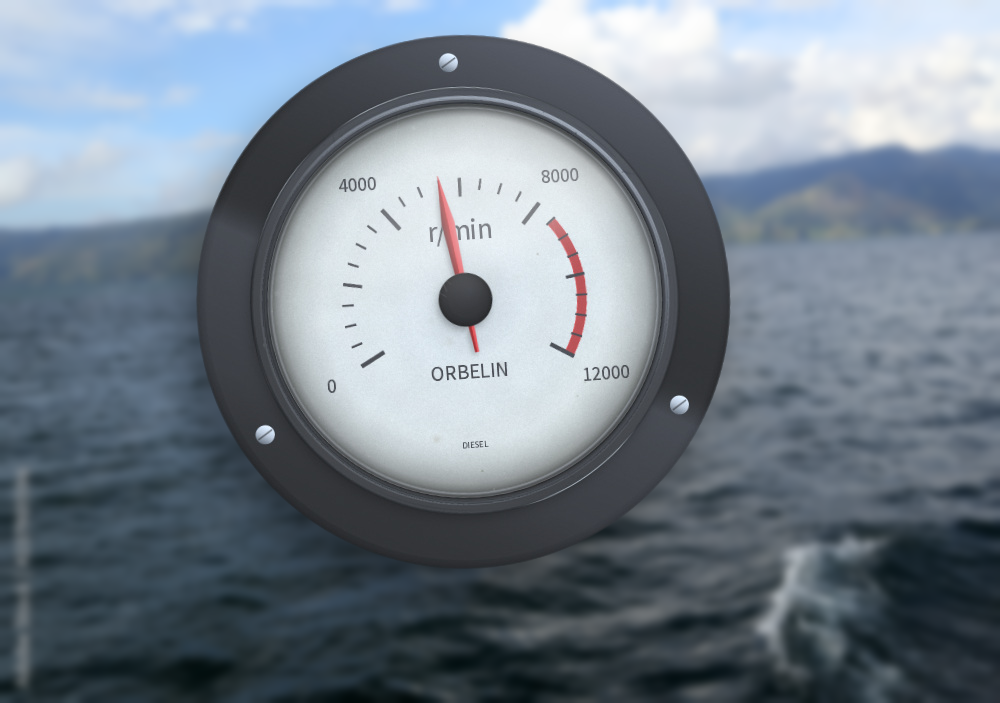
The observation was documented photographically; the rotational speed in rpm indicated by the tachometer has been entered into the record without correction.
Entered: 5500 rpm
